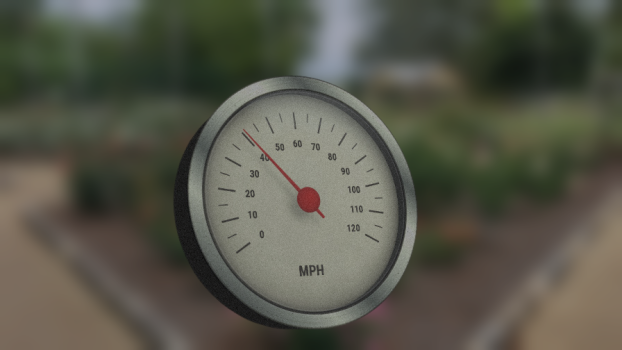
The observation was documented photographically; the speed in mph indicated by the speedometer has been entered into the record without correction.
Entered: 40 mph
